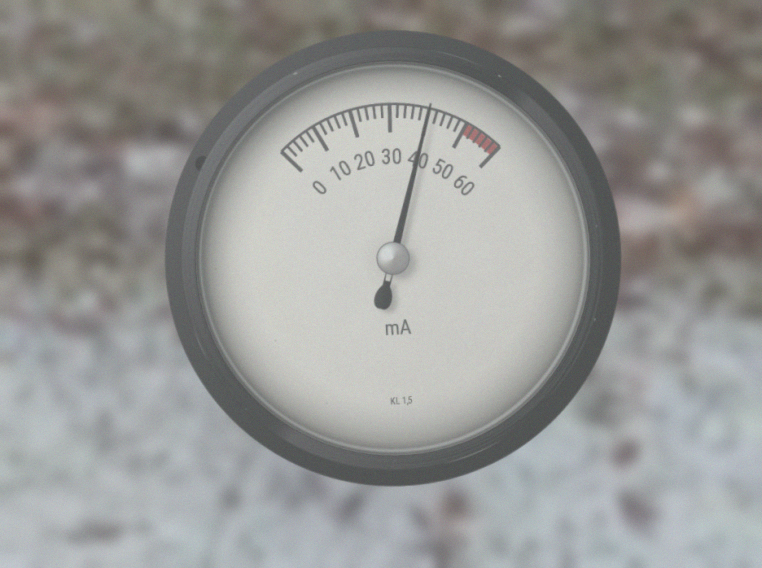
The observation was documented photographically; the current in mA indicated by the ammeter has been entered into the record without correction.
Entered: 40 mA
